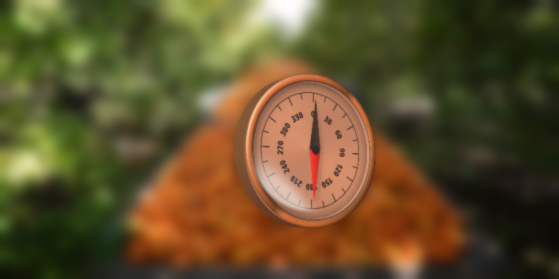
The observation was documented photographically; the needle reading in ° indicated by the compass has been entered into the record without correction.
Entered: 180 °
